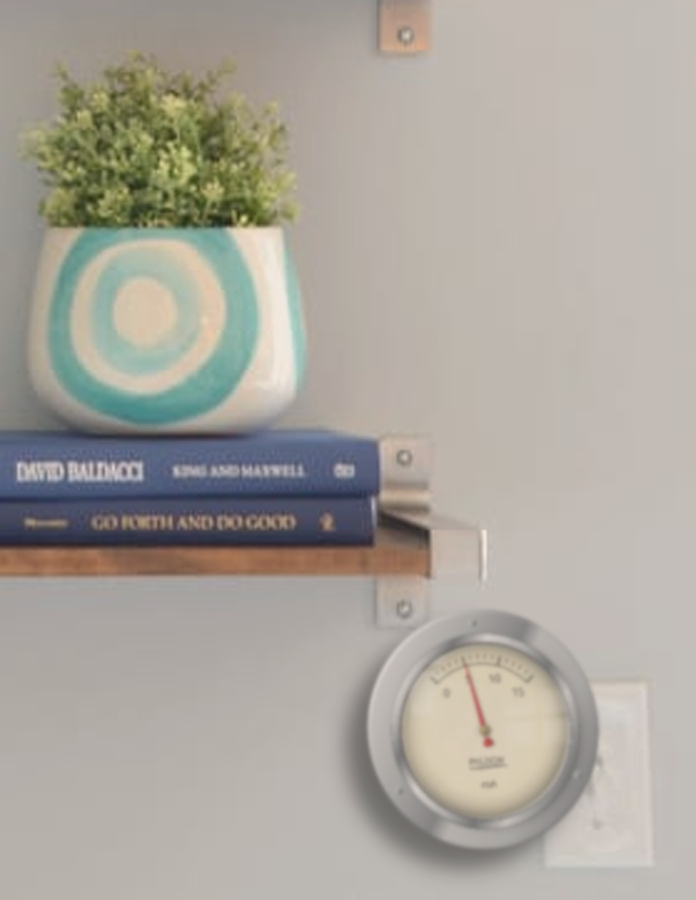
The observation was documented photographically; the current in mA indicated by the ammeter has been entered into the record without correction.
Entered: 5 mA
